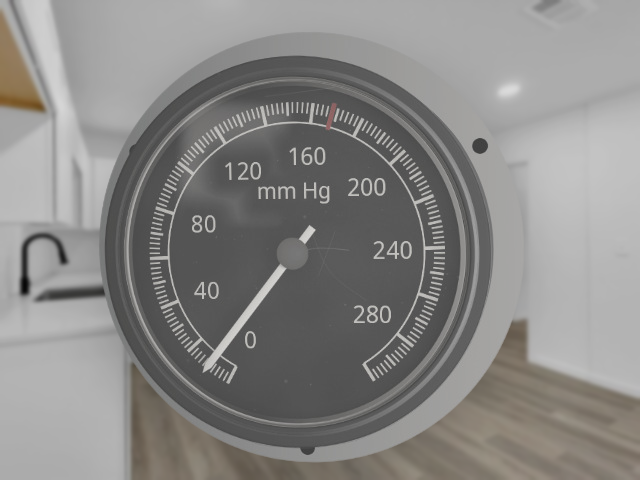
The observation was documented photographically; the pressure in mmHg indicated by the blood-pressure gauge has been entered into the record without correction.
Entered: 10 mmHg
